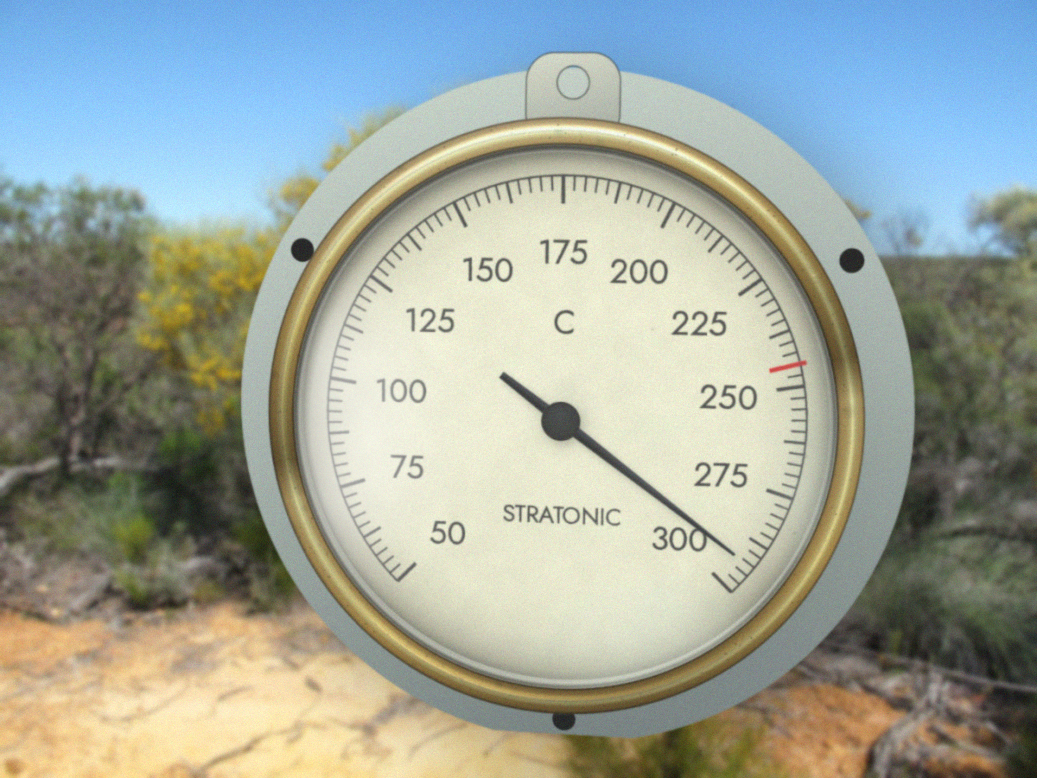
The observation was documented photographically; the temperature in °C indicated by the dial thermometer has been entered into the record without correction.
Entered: 292.5 °C
